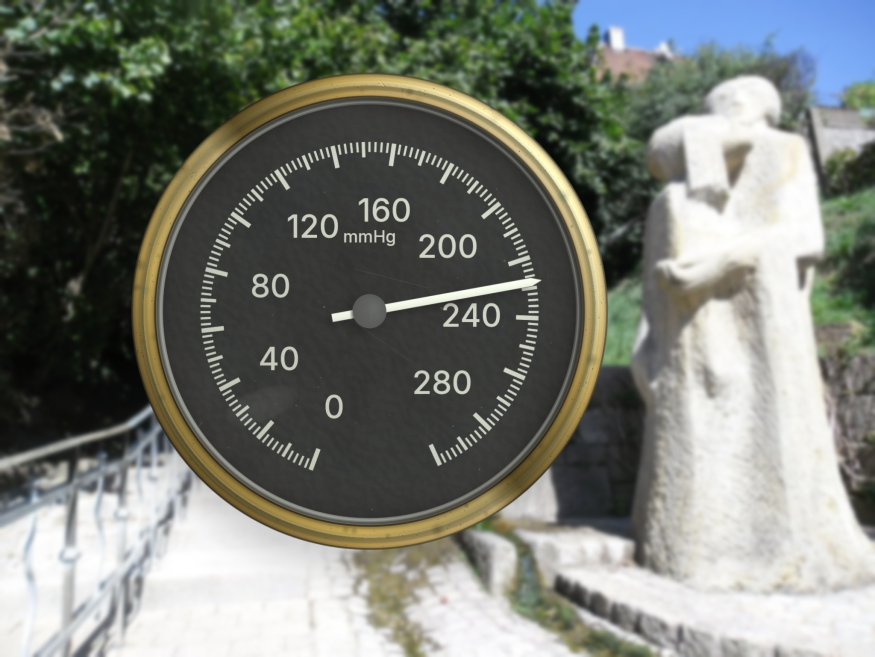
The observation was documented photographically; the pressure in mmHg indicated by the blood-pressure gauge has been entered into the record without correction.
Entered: 228 mmHg
